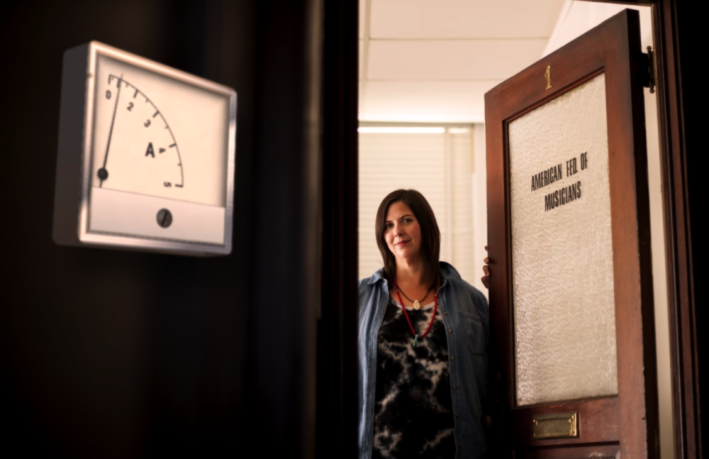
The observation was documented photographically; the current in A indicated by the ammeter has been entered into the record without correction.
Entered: 1 A
